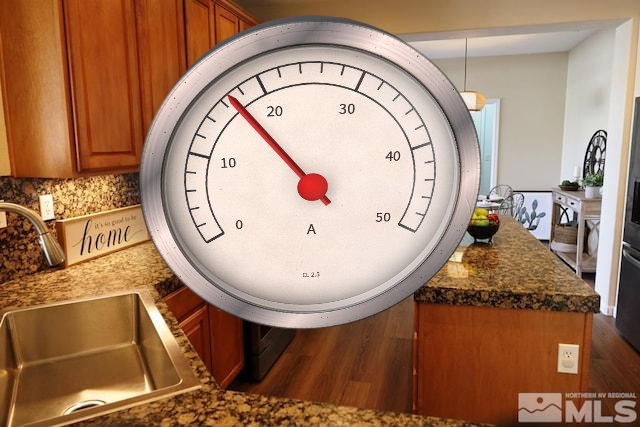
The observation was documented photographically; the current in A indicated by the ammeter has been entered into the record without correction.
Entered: 17 A
